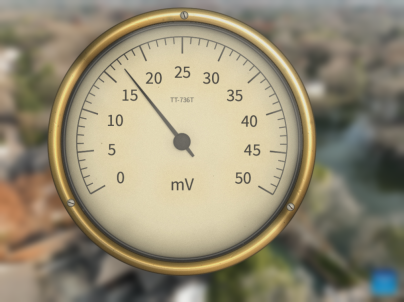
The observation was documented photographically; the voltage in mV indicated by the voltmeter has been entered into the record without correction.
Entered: 17 mV
